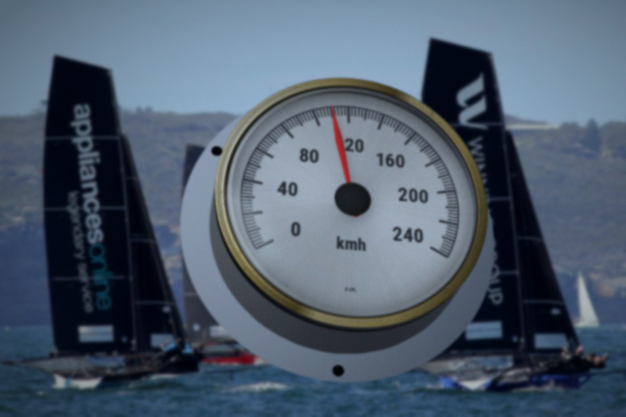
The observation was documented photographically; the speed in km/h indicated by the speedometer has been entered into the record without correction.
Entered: 110 km/h
